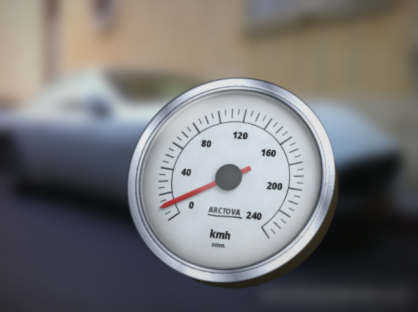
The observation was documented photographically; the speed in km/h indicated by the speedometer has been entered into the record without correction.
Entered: 10 km/h
